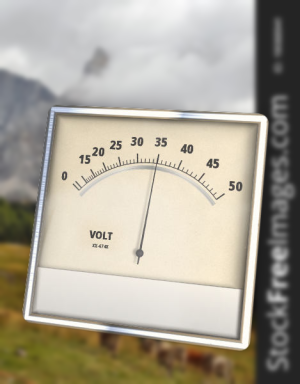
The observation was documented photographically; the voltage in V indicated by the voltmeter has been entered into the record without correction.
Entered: 35 V
